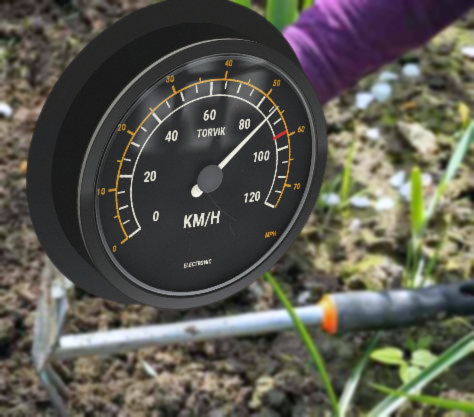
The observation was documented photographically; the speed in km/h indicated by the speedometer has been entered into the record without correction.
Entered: 85 km/h
